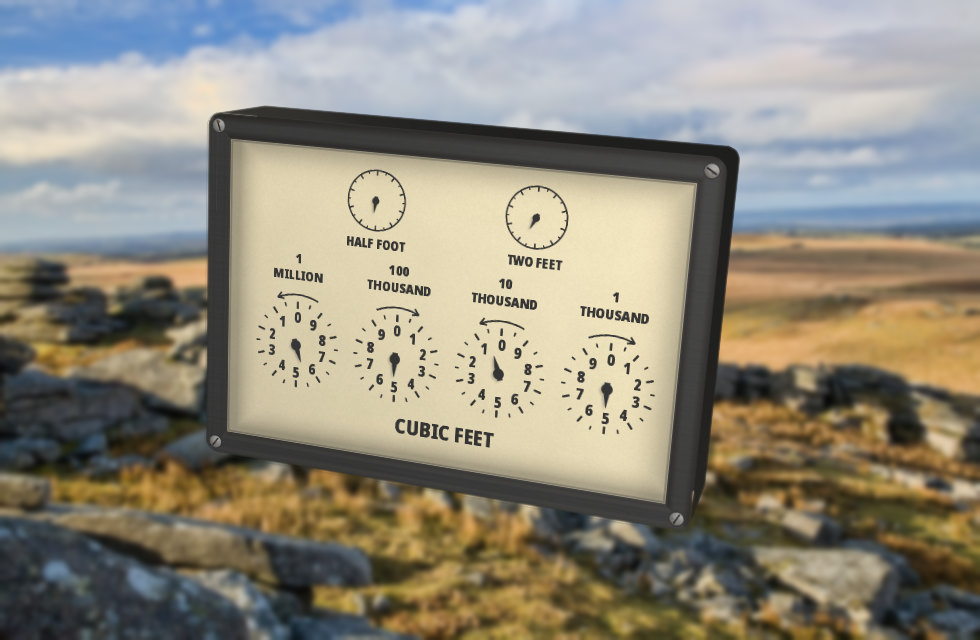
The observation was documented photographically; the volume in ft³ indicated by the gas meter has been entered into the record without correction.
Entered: 550500 ft³
